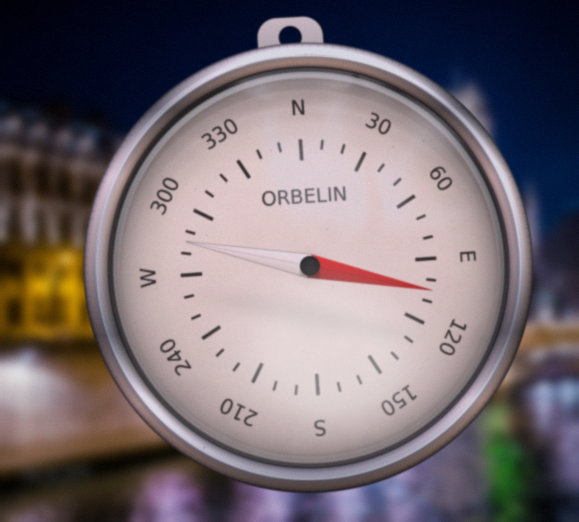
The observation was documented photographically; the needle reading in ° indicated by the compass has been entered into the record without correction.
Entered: 105 °
